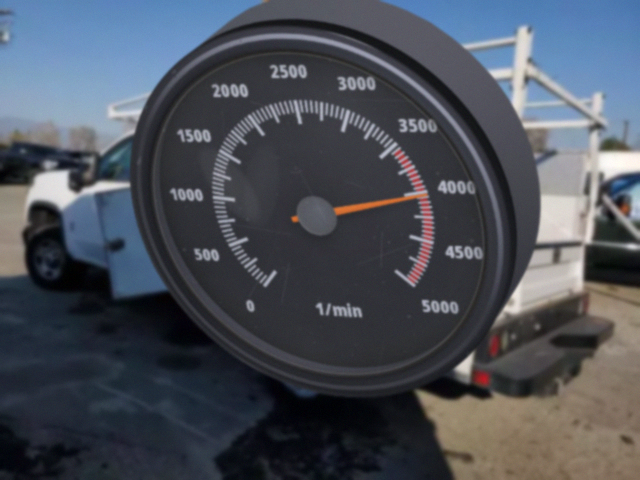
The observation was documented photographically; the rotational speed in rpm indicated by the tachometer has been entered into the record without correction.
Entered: 4000 rpm
